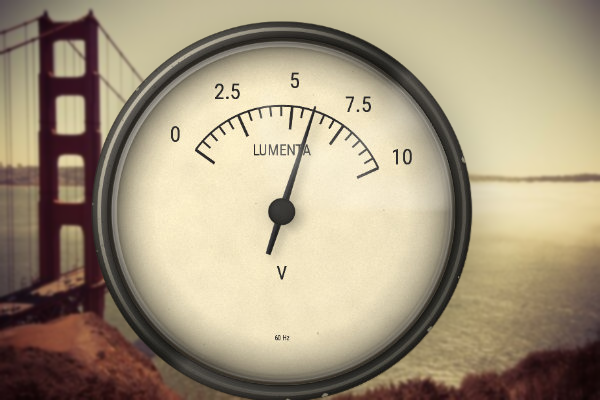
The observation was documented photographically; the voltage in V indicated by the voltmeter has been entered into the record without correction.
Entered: 6 V
